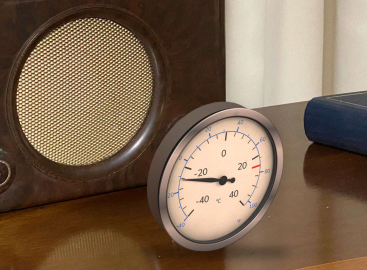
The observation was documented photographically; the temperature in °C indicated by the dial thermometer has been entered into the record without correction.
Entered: -24 °C
